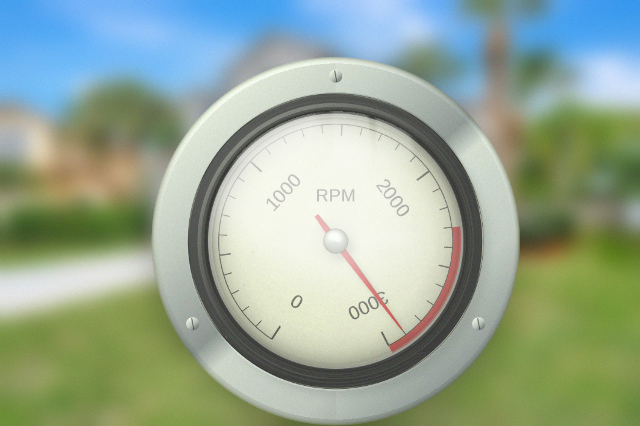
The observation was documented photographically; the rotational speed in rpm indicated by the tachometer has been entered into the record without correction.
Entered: 2900 rpm
